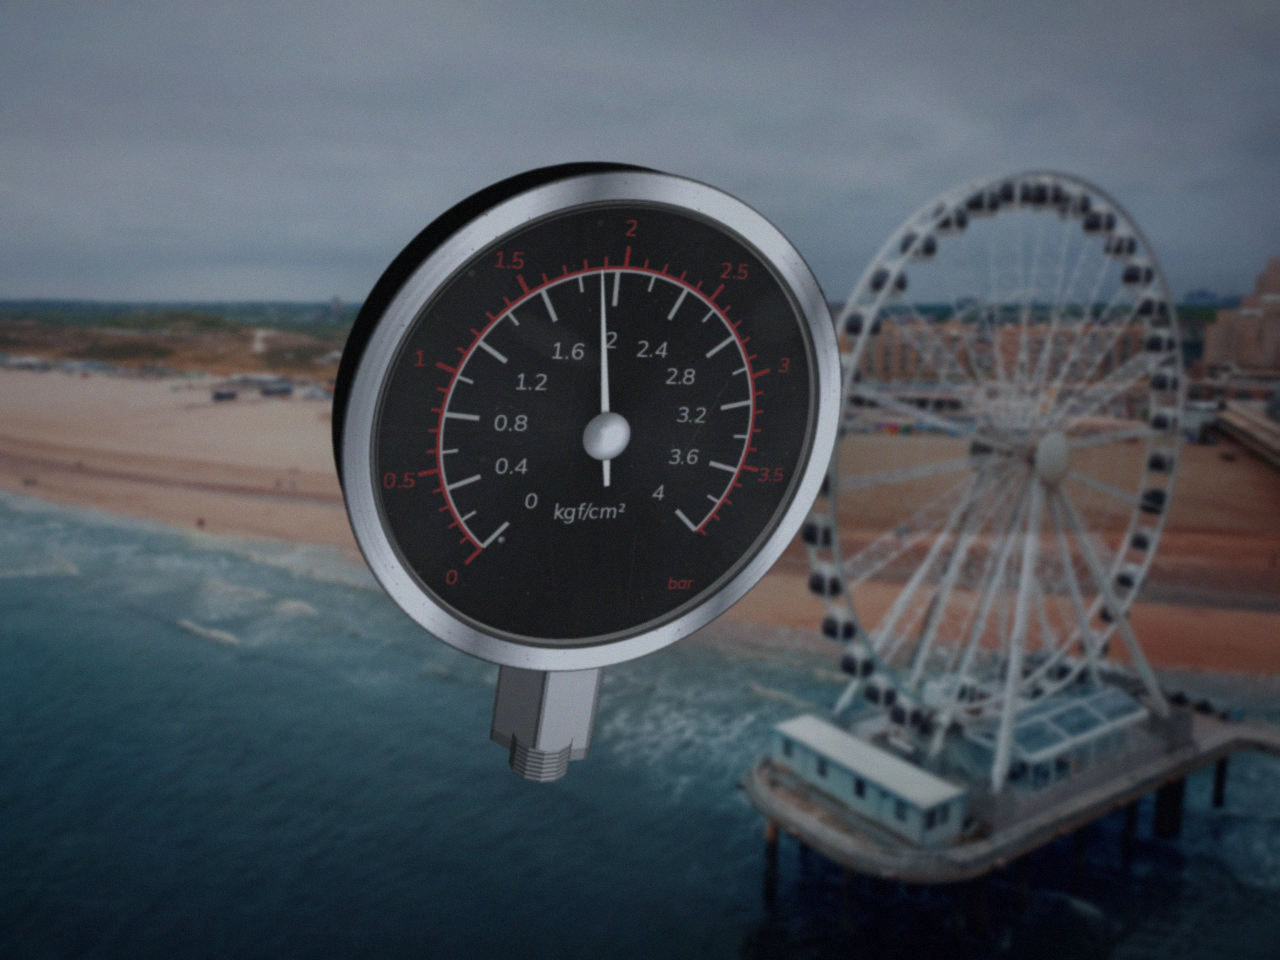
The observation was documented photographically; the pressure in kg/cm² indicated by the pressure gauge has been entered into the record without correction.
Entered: 1.9 kg/cm²
